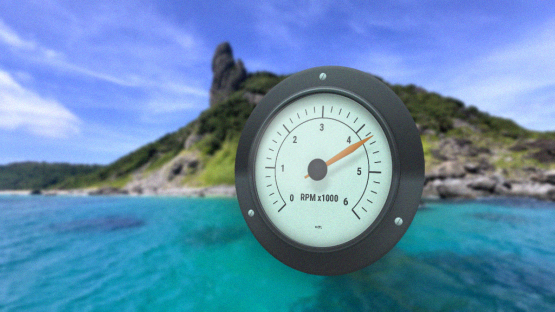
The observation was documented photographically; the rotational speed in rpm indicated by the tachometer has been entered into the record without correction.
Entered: 4300 rpm
